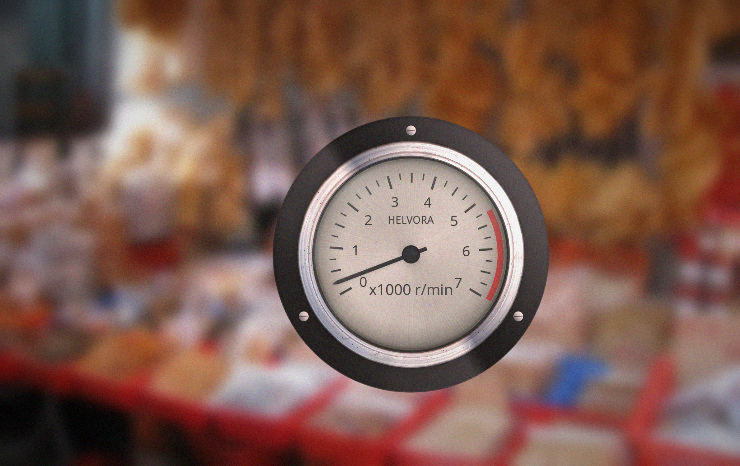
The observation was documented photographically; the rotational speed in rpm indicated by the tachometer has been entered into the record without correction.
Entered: 250 rpm
